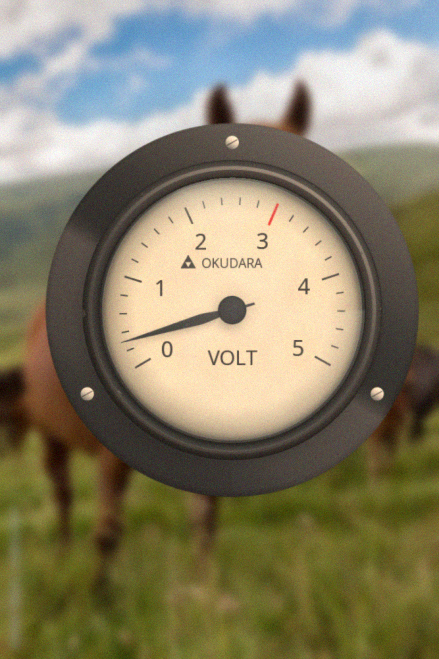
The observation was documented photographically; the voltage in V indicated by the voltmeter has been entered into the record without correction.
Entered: 0.3 V
